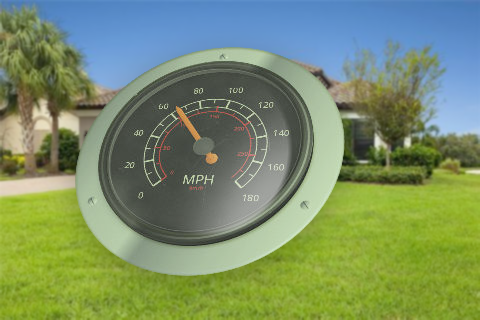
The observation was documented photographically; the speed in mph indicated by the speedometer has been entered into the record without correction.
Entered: 65 mph
